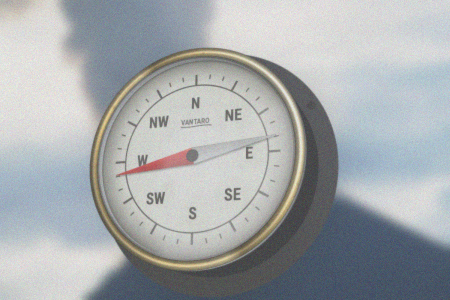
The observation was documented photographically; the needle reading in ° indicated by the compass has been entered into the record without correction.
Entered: 260 °
